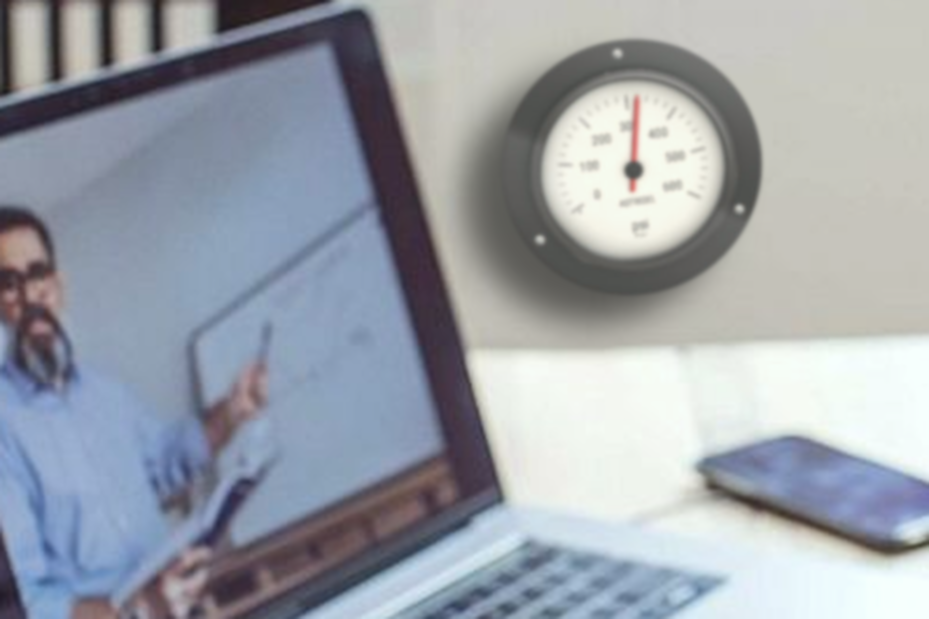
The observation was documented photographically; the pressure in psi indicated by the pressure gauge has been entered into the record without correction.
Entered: 320 psi
